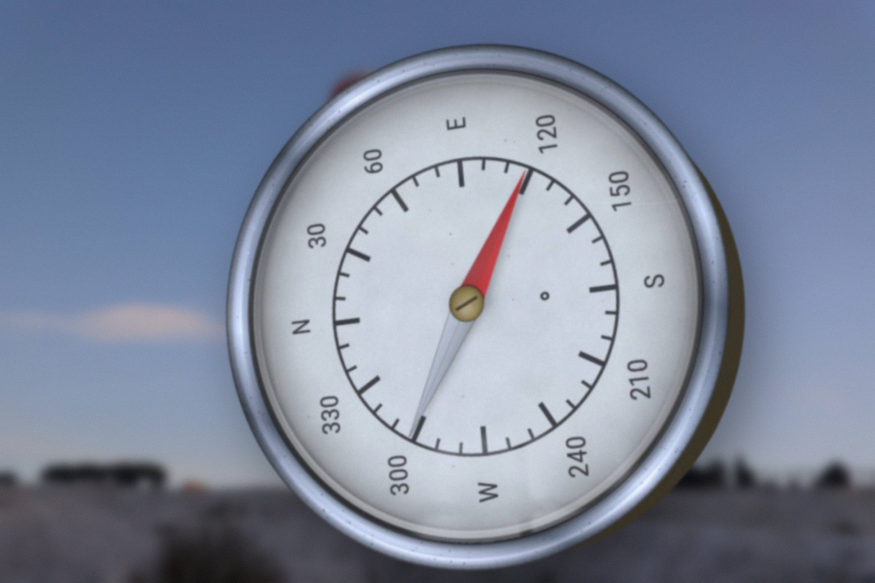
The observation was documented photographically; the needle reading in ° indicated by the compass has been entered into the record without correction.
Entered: 120 °
